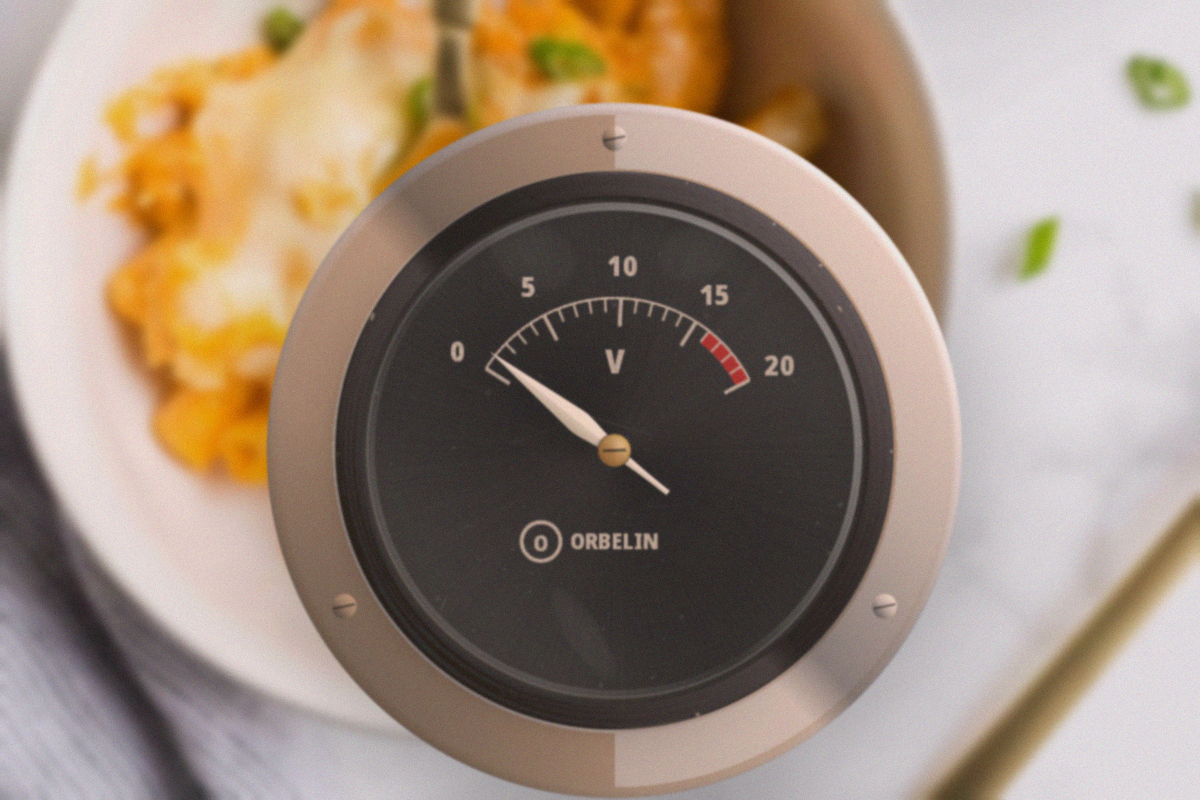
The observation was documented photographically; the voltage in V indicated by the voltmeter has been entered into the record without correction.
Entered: 1 V
